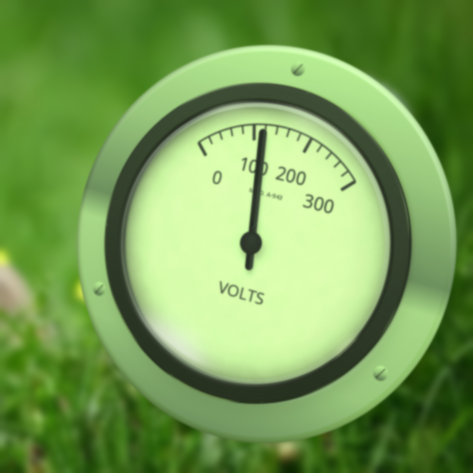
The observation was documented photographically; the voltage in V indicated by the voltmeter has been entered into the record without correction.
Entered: 120 V
